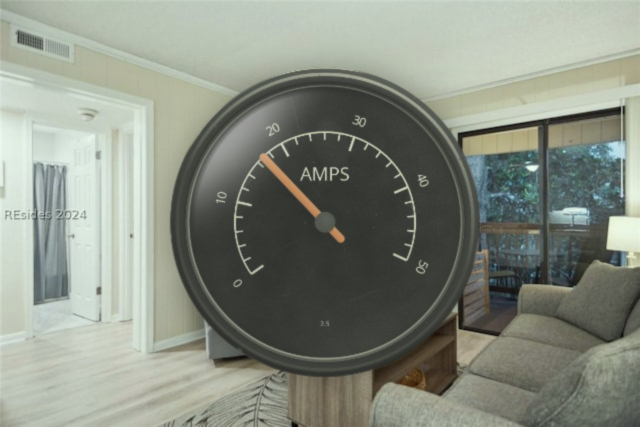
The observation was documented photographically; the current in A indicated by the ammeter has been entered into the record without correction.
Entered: 17 A
